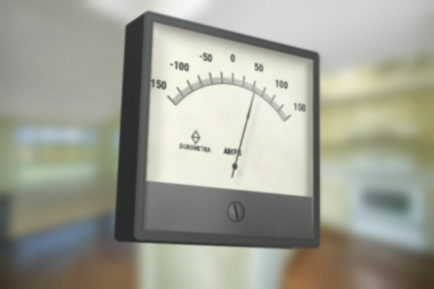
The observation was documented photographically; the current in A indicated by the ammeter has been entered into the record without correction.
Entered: 50 A
